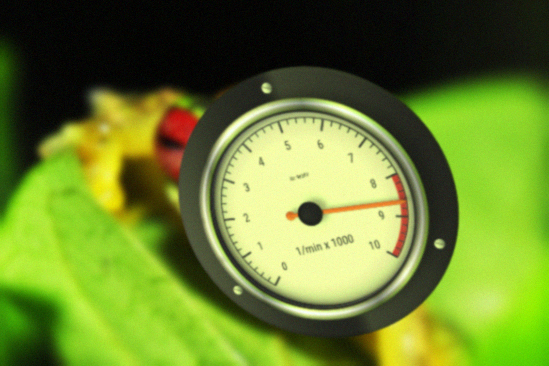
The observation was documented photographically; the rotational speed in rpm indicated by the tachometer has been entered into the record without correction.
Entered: 8600 rpm
